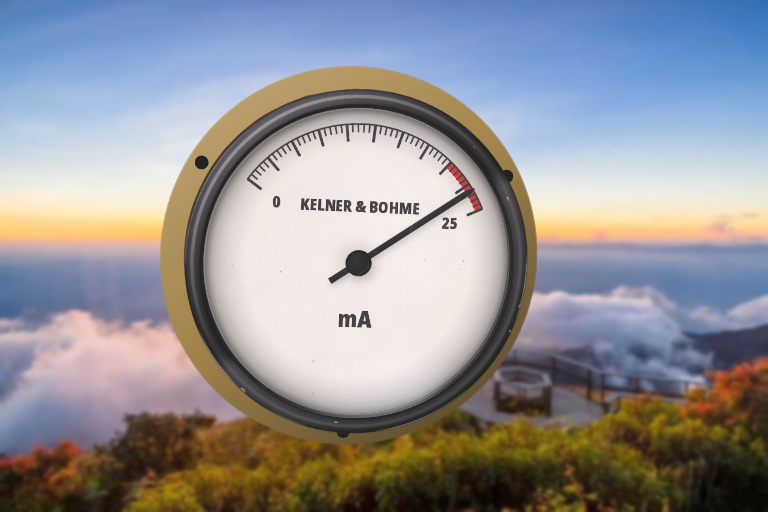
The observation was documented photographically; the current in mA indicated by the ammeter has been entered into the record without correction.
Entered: 23 mA
